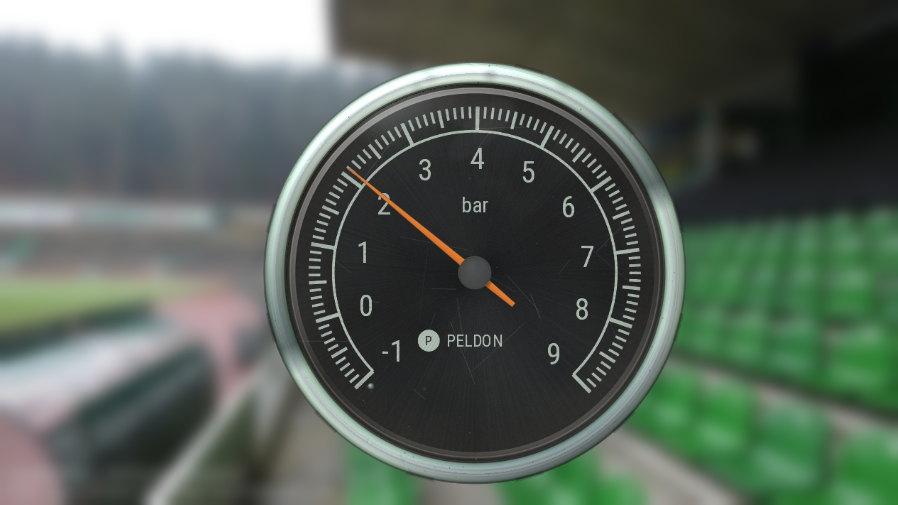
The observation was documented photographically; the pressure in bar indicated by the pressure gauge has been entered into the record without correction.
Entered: 2.1 bar
